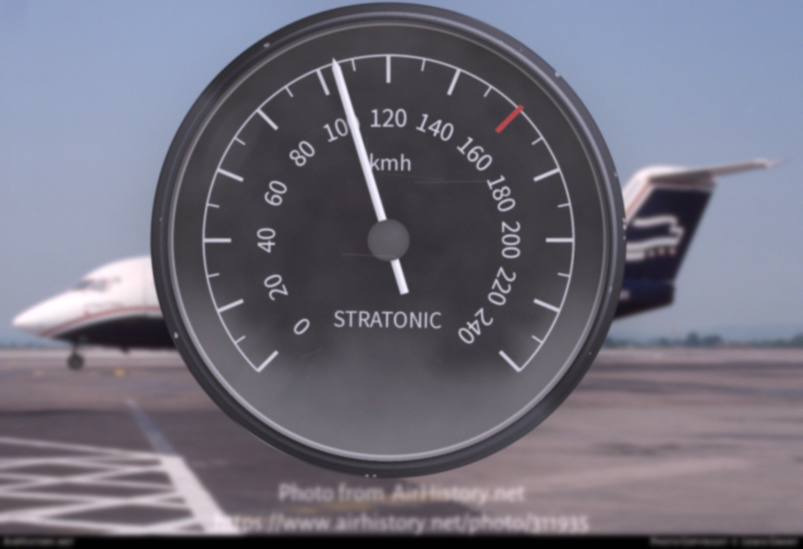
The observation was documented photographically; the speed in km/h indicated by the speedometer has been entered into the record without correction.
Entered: 105 km/h
